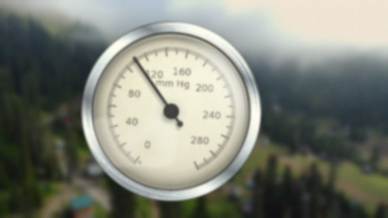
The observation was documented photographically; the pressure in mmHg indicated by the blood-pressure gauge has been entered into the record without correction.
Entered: 110 mmHg
